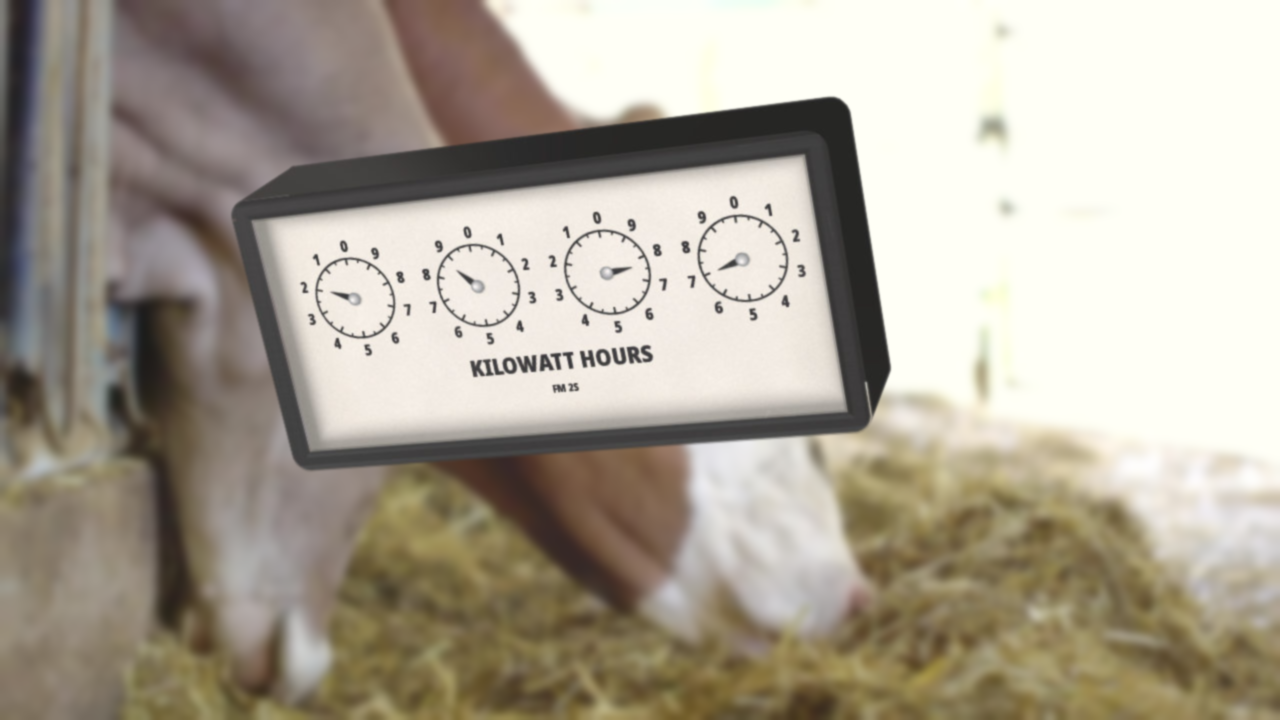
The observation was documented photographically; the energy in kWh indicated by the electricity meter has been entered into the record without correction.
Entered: 1877 kWh
